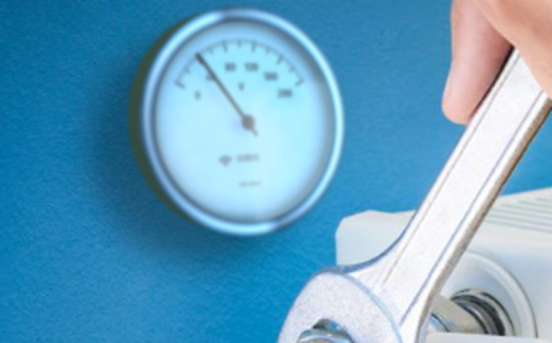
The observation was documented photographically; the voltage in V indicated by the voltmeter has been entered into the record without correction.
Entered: 40 V
